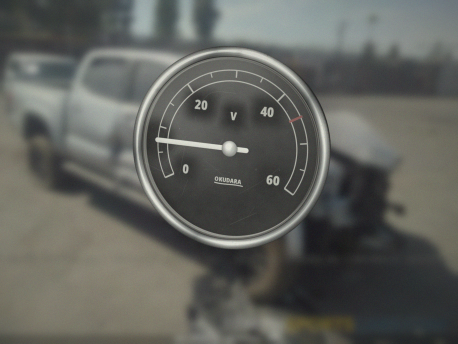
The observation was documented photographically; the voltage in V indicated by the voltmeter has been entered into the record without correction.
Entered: 7.5 V
